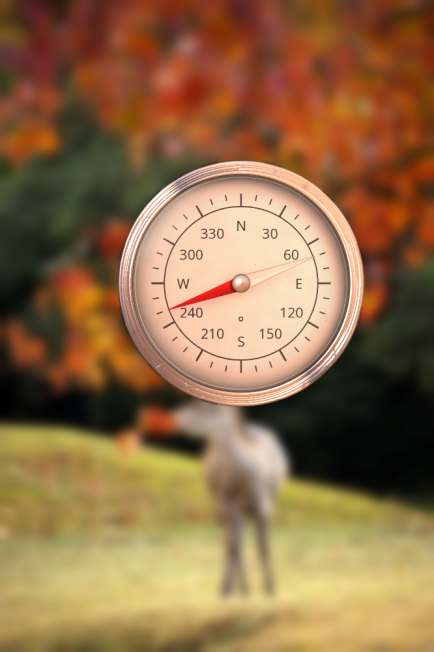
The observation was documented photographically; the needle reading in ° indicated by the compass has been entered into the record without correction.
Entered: 250 °
